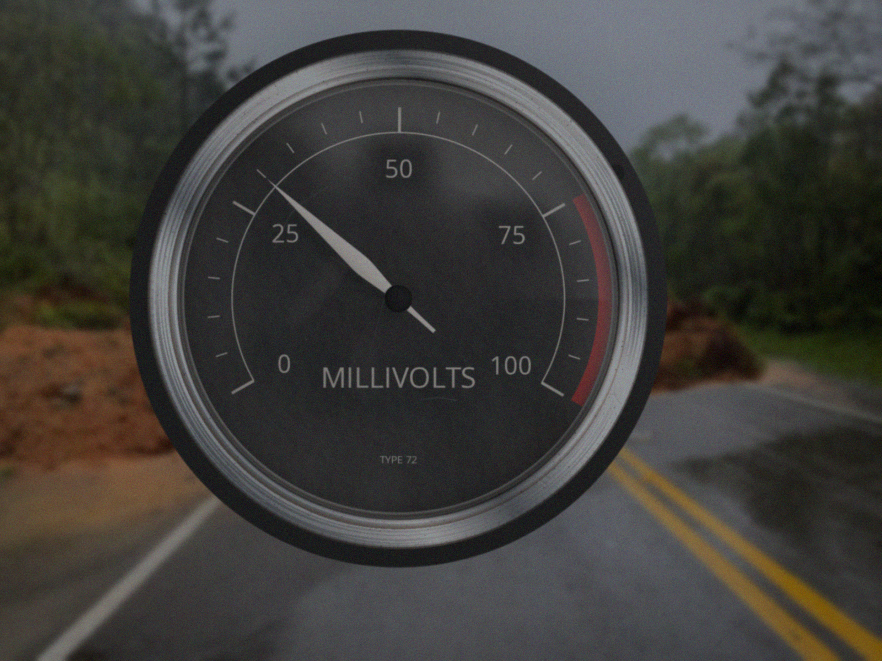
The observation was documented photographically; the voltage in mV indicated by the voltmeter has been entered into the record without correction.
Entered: 30 mV
